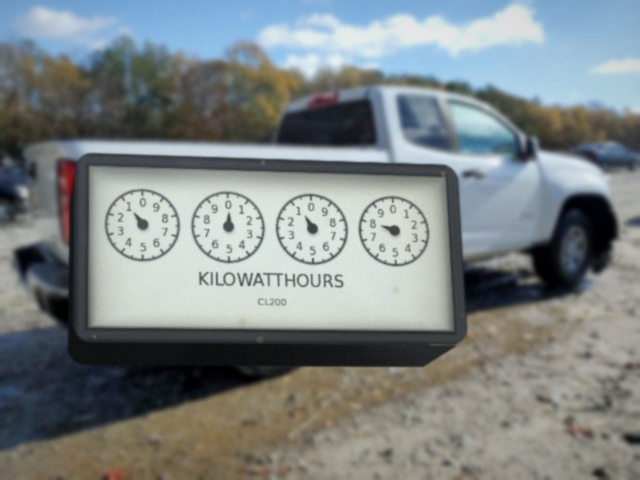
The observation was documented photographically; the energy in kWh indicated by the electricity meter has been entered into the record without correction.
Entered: 1008 kWh
